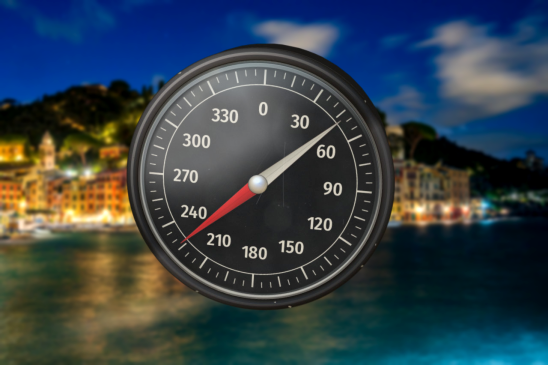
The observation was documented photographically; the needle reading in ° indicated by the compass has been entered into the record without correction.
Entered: 227.5 °
